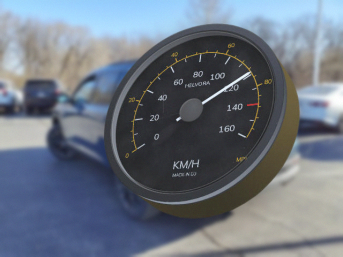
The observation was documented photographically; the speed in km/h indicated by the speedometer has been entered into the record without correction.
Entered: 120 km/h
